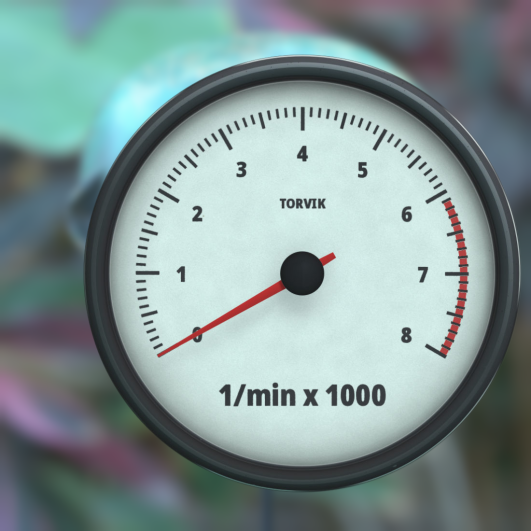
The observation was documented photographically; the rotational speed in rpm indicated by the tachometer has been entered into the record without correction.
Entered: 0 rpm
